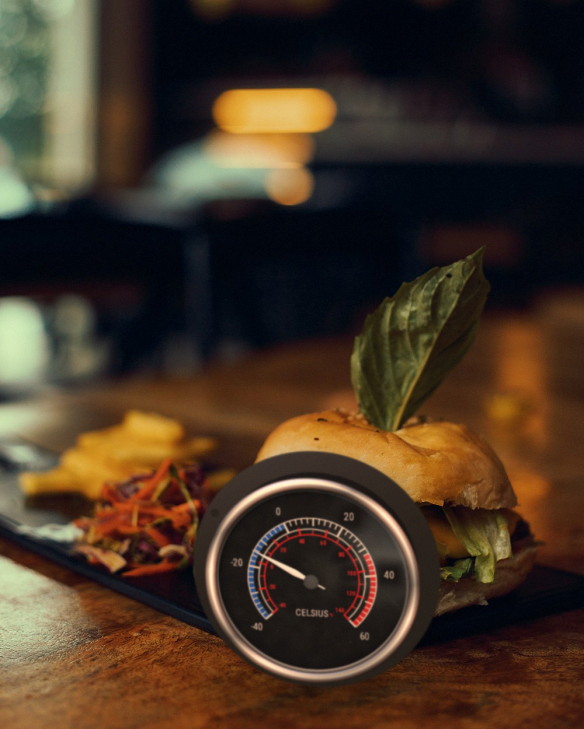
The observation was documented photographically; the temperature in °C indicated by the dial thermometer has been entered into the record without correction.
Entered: -14 °C
